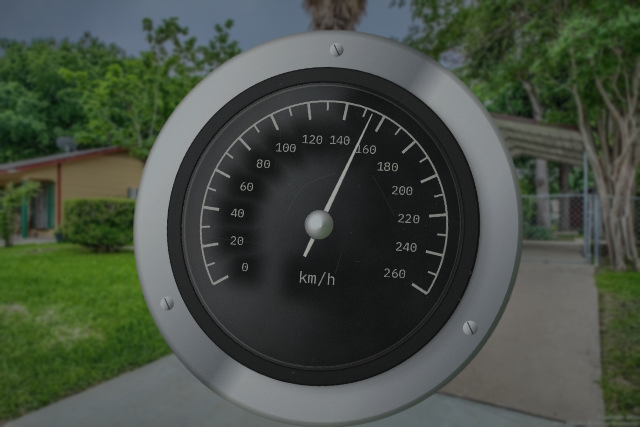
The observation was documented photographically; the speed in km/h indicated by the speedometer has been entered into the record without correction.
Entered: 155 km/h
